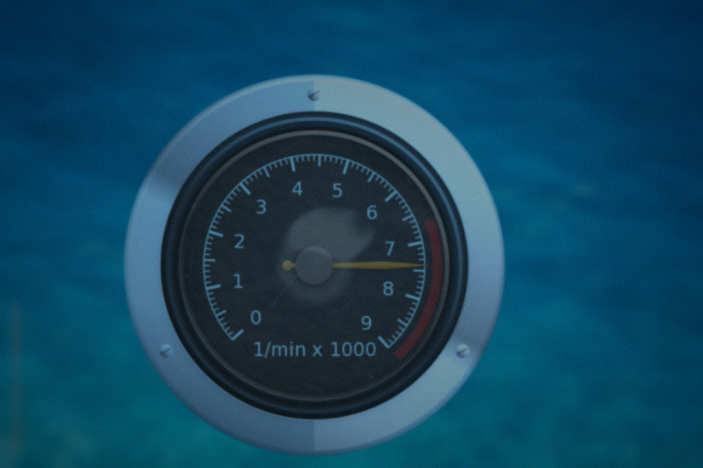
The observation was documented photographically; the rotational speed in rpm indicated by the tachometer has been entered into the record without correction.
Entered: 7400 rpm
